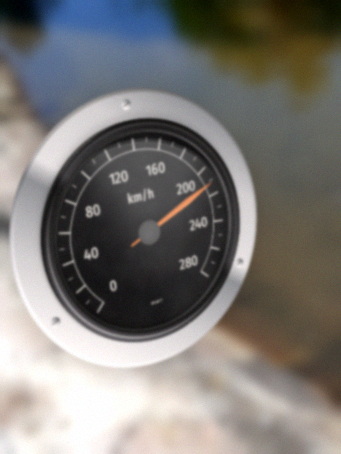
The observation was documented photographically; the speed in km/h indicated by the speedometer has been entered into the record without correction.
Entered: 210 km/h
